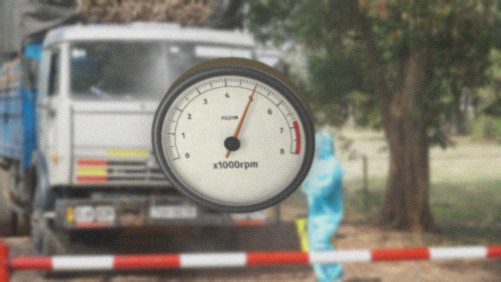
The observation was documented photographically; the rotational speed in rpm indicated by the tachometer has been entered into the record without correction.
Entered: 5000 rpm
